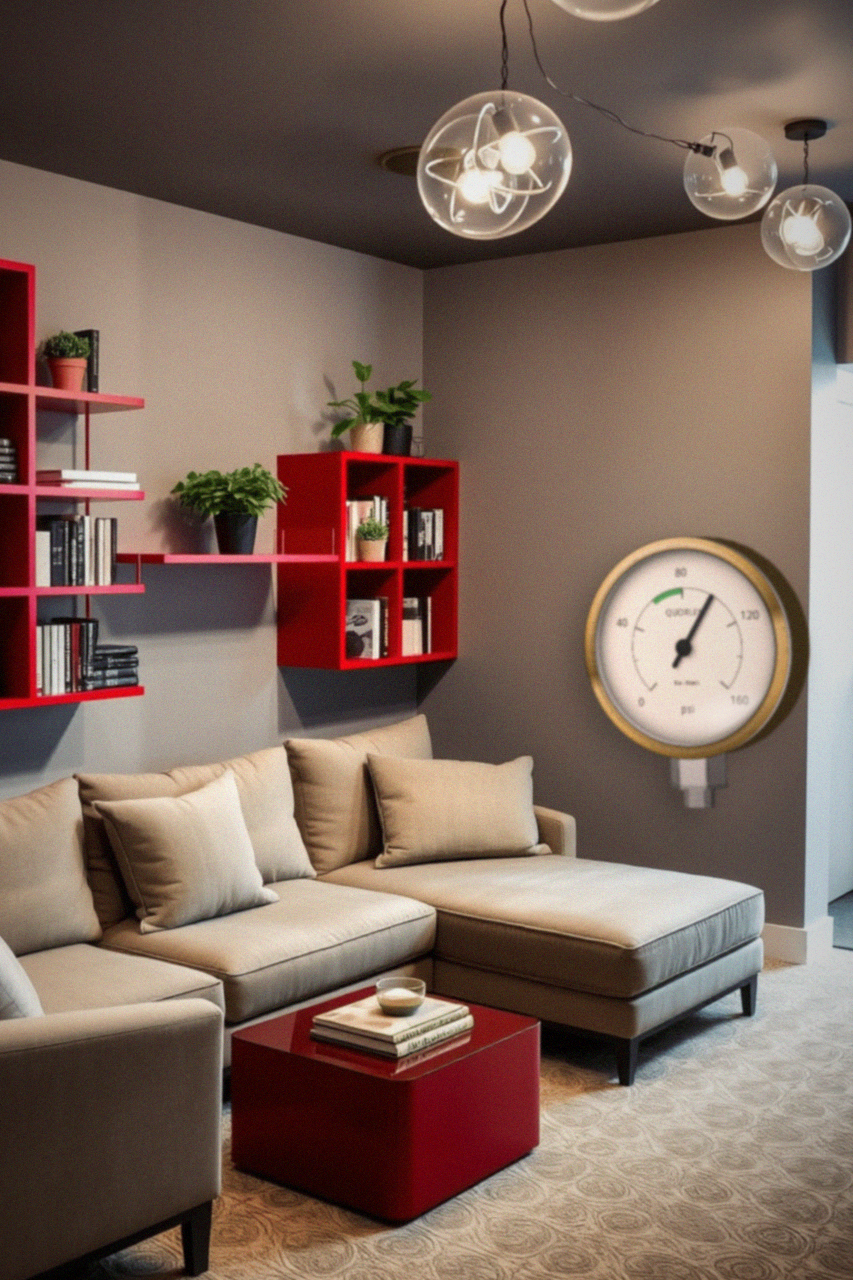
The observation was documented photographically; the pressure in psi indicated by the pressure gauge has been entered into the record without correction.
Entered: 100 psi
